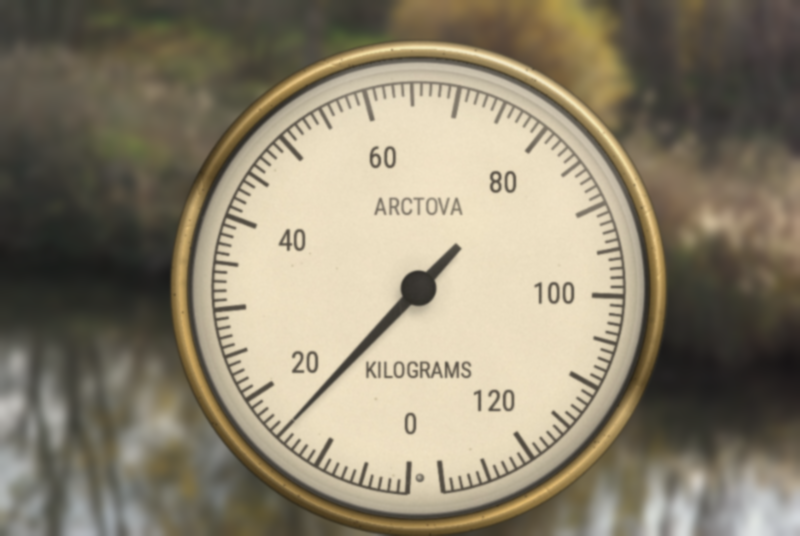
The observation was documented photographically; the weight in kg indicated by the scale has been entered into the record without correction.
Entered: 15 kg
